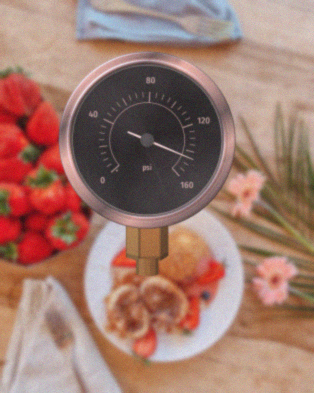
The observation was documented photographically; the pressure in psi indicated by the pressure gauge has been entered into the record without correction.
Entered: 145 psi
